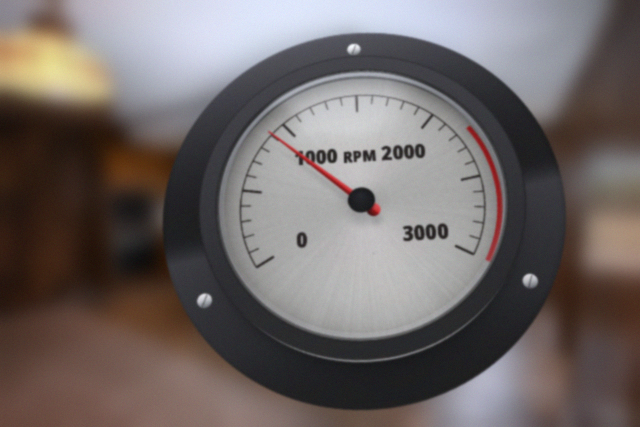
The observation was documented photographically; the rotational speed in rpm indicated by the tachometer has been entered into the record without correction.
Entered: 900 rpm
